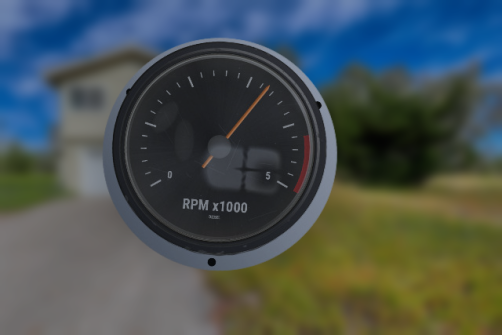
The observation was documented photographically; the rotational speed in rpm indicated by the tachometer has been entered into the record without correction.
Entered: 3300 rpm
